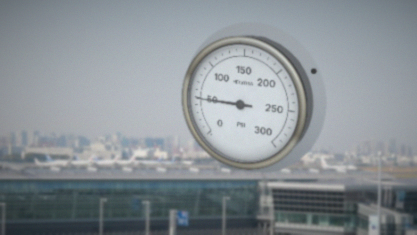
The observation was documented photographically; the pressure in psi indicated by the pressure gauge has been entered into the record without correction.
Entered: 50 psi
